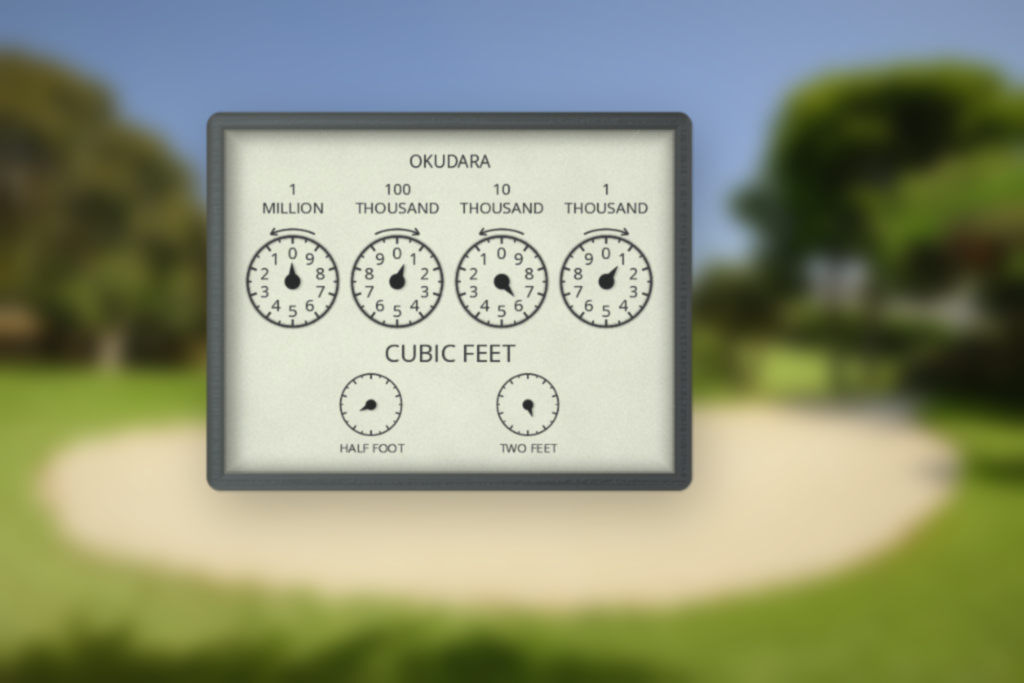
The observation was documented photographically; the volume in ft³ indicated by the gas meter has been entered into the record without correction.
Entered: 6100 ft³
